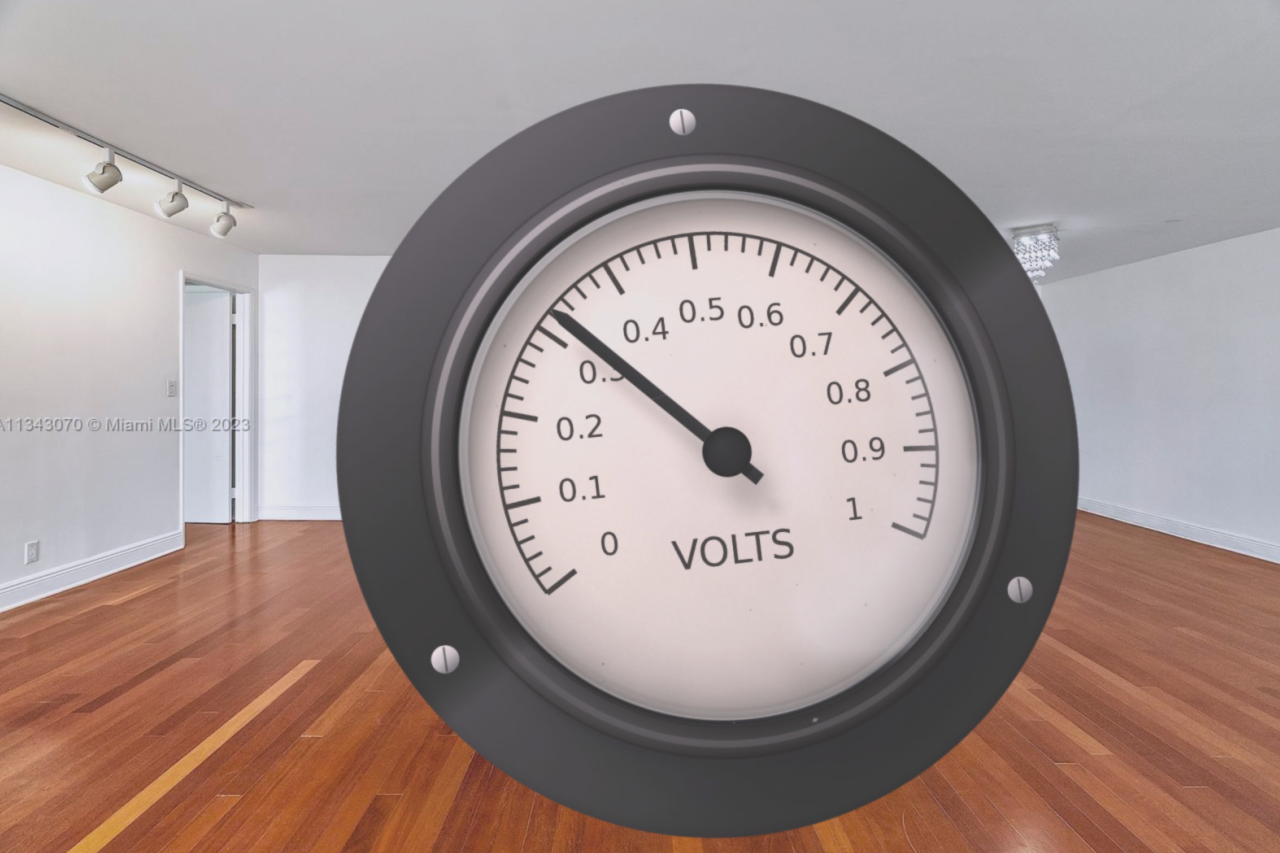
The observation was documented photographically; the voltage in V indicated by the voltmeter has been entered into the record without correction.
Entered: 0.32 V
